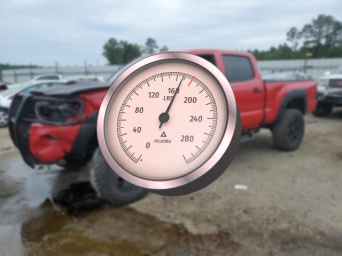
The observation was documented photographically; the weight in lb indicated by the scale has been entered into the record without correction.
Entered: 170 lb
